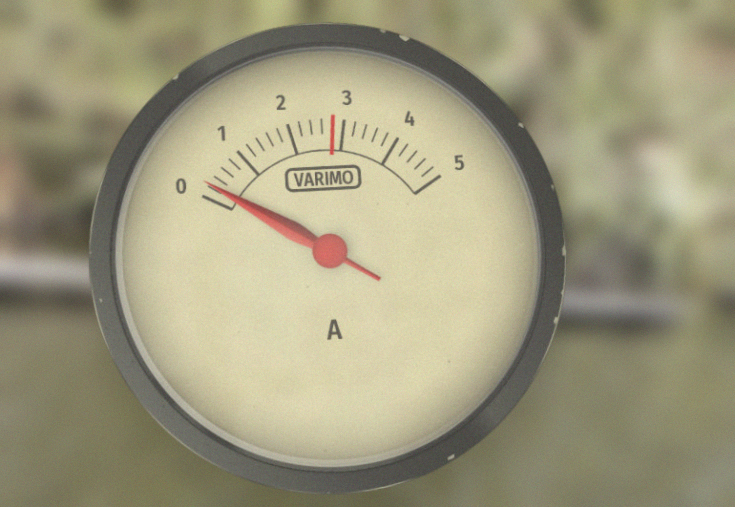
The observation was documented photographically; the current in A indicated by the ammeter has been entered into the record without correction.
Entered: 0.2 A
